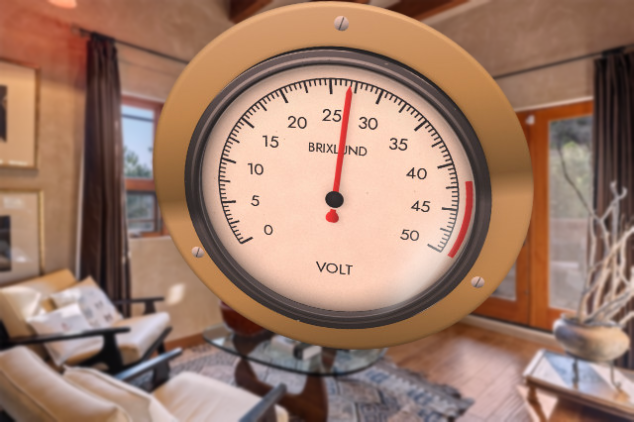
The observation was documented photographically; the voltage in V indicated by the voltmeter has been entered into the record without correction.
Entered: 27 V
